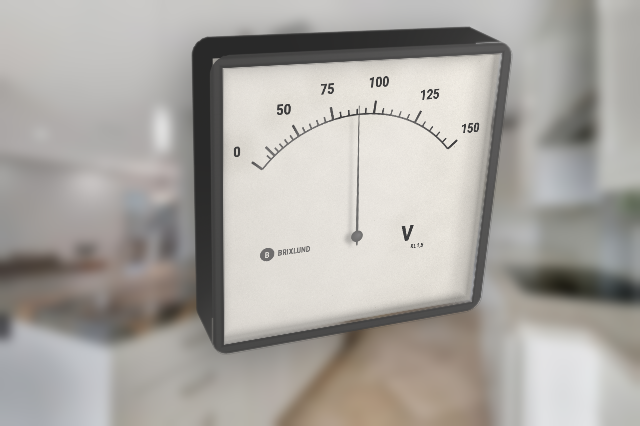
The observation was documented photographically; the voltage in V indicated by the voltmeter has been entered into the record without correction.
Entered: 90 V
